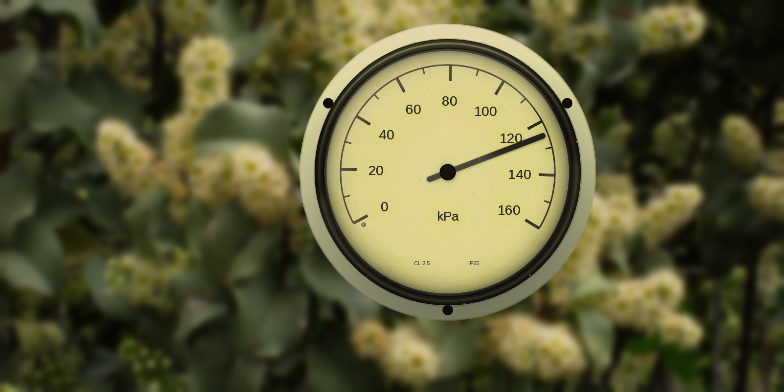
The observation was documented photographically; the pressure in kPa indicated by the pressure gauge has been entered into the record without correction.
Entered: 125 kPa
